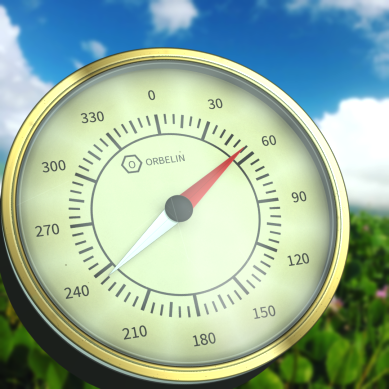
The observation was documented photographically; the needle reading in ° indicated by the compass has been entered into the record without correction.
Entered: 55 °
